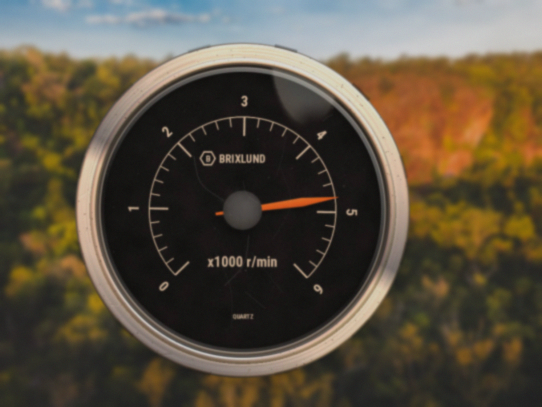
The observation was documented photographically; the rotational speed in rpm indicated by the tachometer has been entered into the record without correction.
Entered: 4800 rpm
